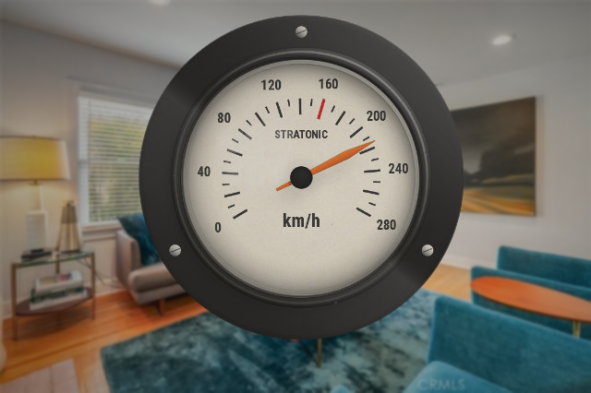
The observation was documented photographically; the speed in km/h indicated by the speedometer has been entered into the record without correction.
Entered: 215 km/h
